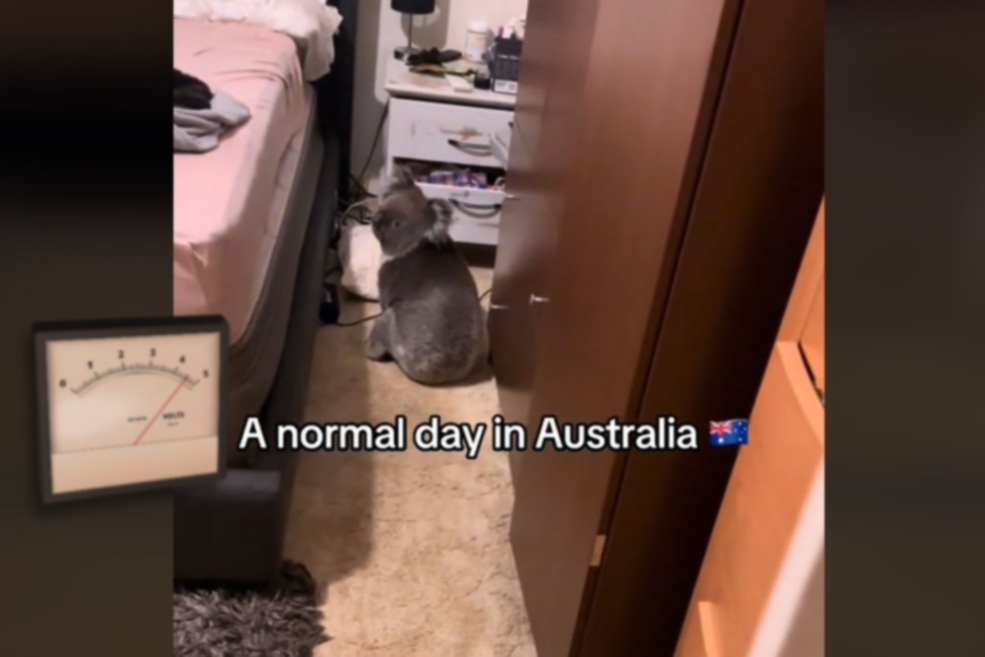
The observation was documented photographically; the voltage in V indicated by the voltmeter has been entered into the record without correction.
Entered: 4.5 V
